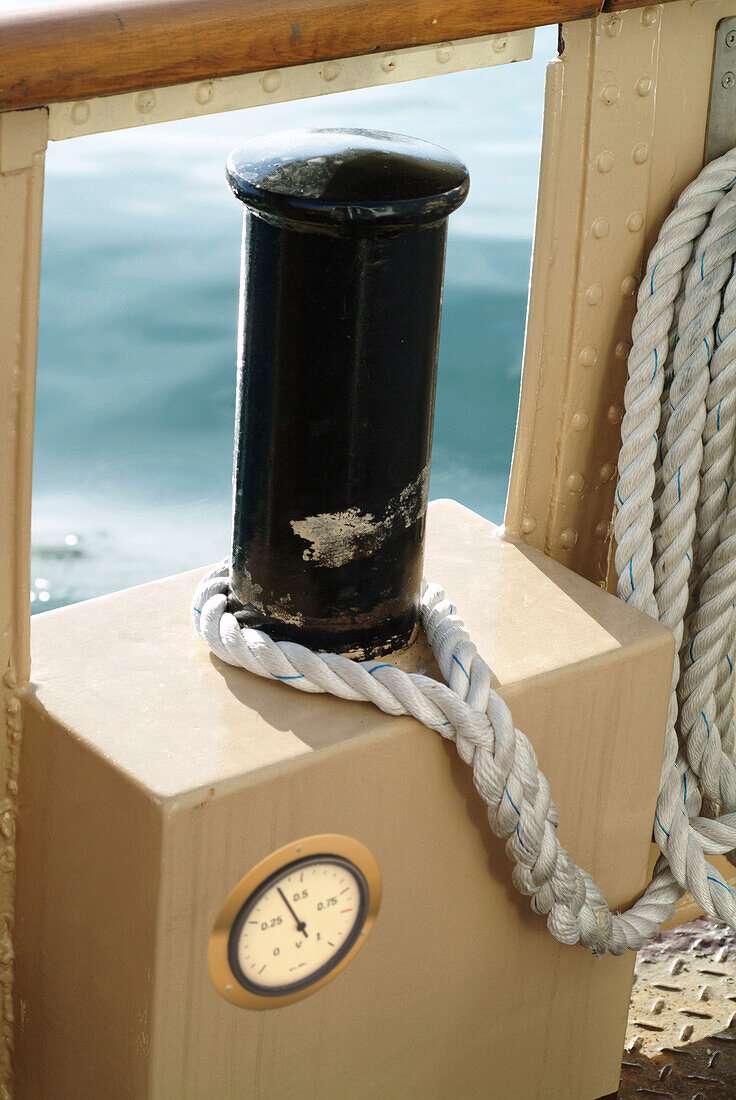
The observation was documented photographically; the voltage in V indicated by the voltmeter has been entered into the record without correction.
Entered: 0.4 V
